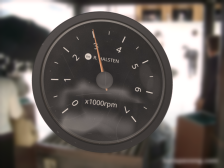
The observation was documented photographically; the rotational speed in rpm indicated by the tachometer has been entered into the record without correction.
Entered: 3000 rpm
